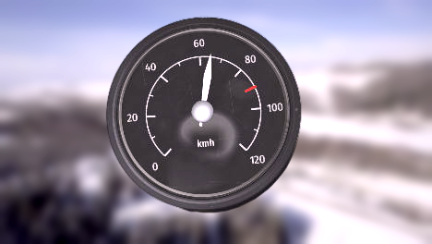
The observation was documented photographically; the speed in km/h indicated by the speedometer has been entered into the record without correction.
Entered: 65 km/h
